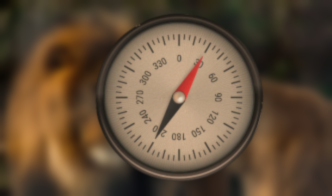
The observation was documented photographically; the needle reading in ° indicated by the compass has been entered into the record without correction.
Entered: 30 °
